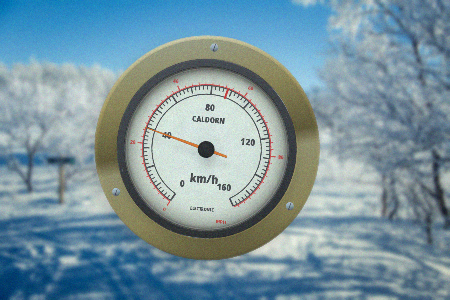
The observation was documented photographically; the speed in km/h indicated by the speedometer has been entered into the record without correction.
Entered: 40 km/h
